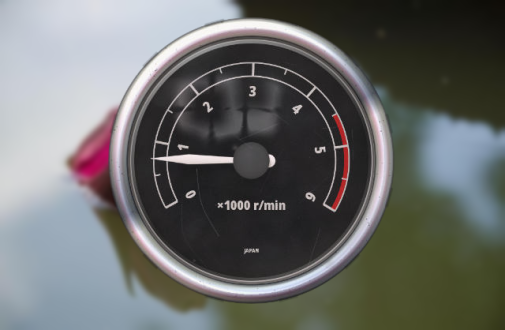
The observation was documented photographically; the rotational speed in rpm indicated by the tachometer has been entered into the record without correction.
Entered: 750 rpm
